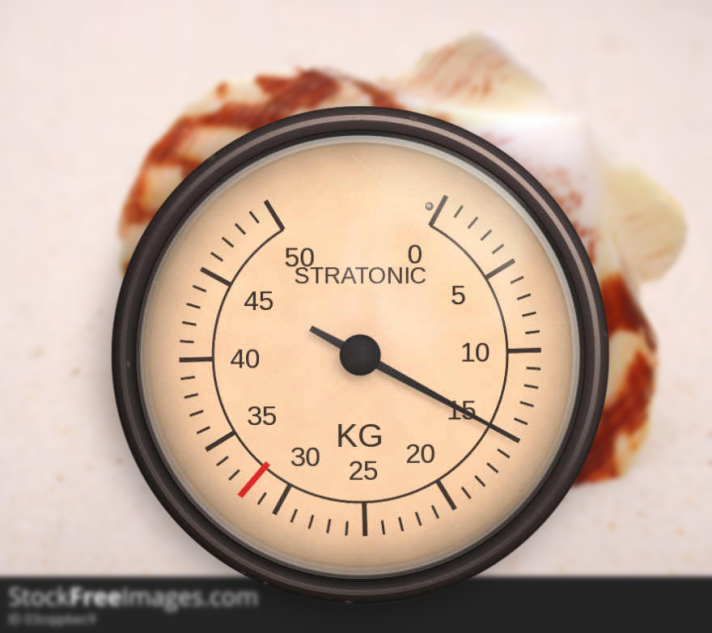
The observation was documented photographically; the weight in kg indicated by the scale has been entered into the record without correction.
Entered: 15 kg
